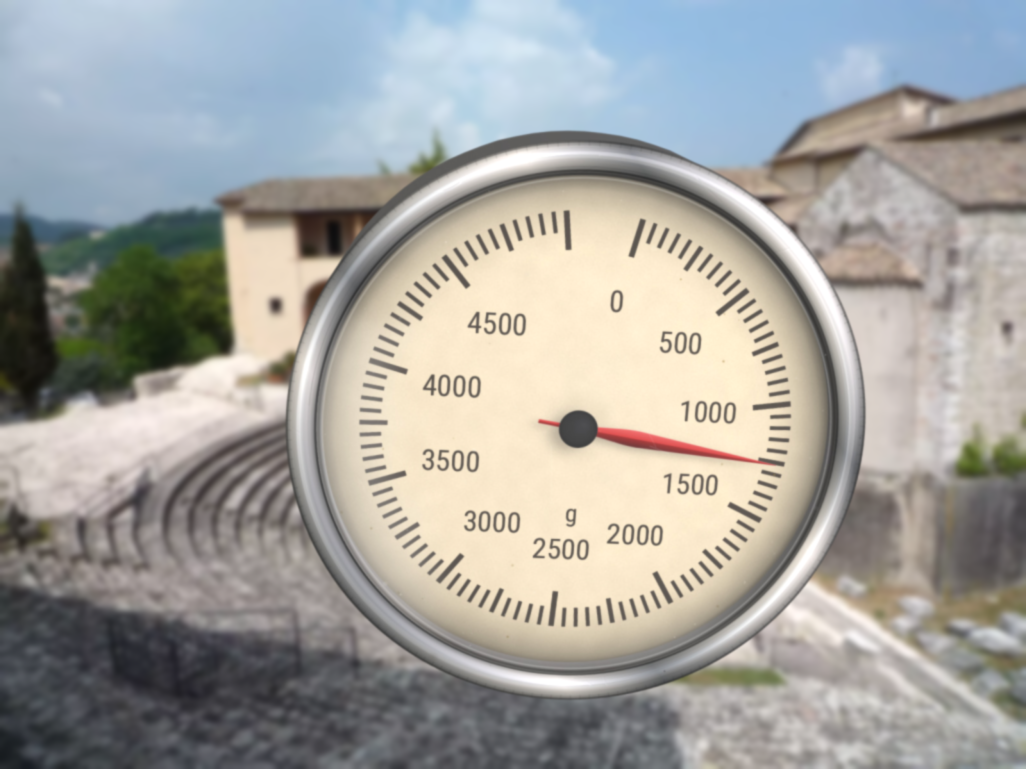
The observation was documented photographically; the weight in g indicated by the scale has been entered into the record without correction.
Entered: 1250 g
